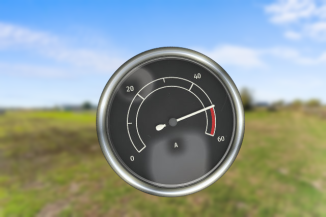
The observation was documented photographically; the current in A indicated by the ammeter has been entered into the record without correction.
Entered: 50 A
